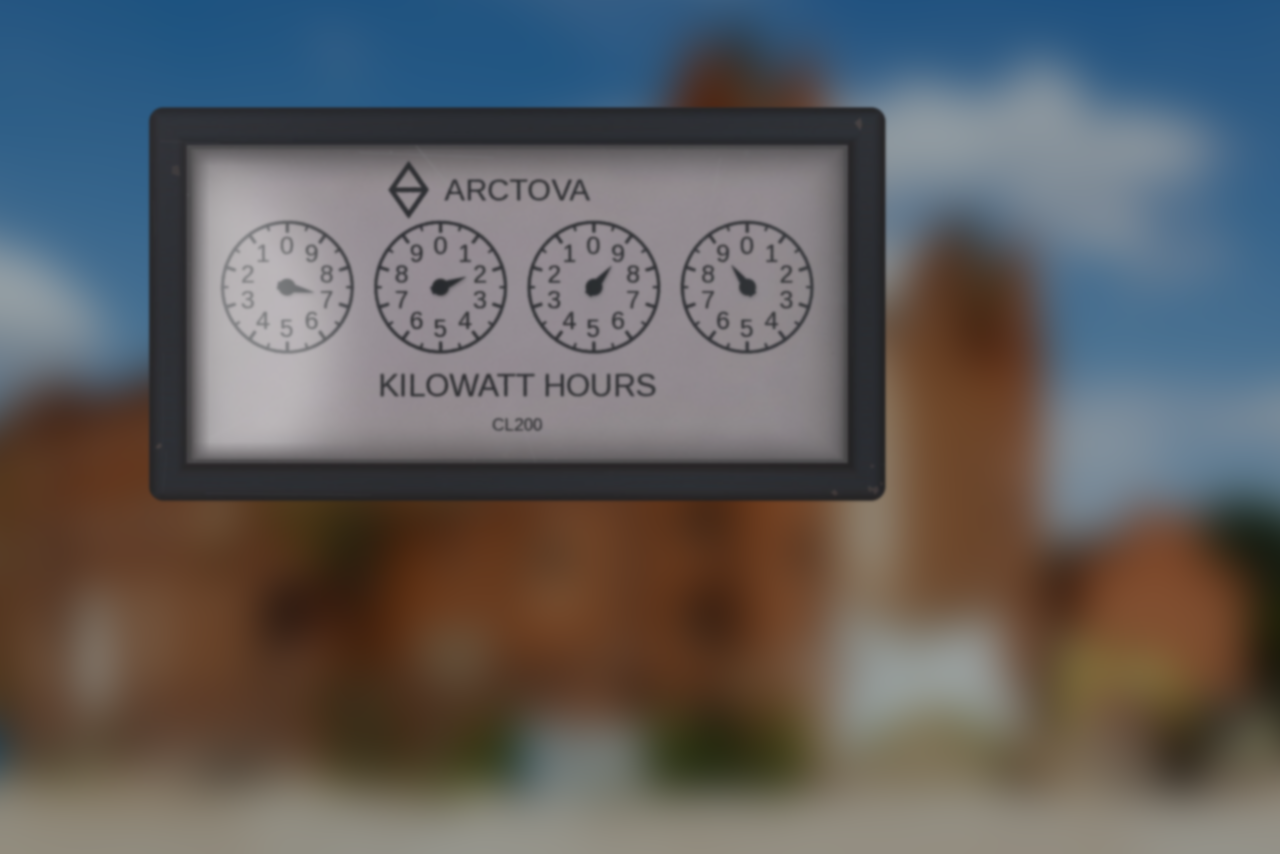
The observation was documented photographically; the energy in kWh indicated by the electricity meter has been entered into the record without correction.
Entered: 7189 kWh
